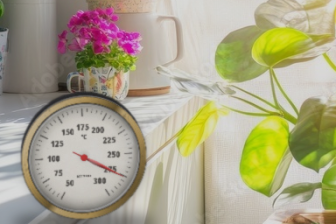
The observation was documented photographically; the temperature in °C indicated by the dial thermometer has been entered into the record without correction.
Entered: 275 °C
